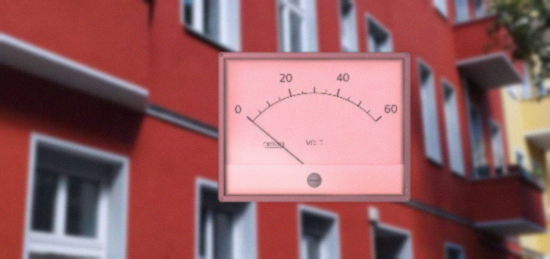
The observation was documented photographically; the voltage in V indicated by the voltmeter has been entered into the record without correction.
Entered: 0 V
